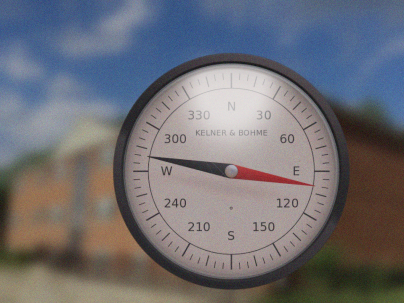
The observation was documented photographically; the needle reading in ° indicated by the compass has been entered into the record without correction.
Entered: 100 °
